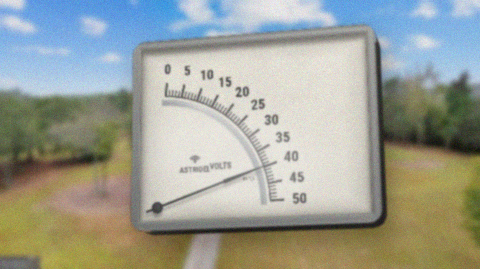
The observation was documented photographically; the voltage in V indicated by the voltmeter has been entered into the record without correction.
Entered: 40 V
